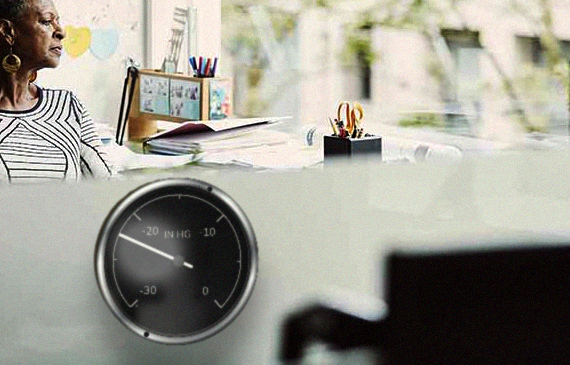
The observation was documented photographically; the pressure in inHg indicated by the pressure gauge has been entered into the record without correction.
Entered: -22.5 inHg
